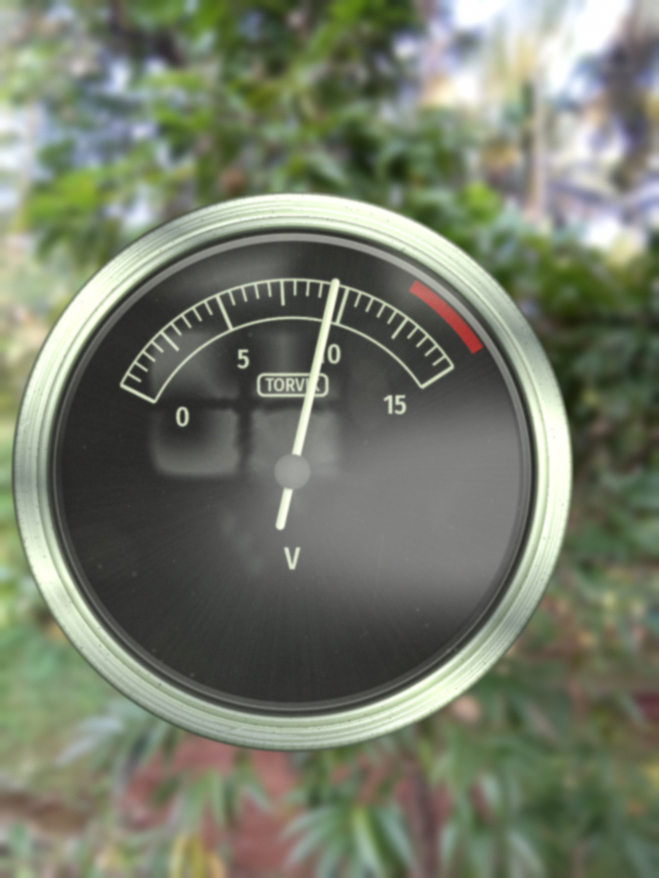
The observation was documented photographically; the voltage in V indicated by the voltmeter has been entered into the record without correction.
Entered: 9.5 V
